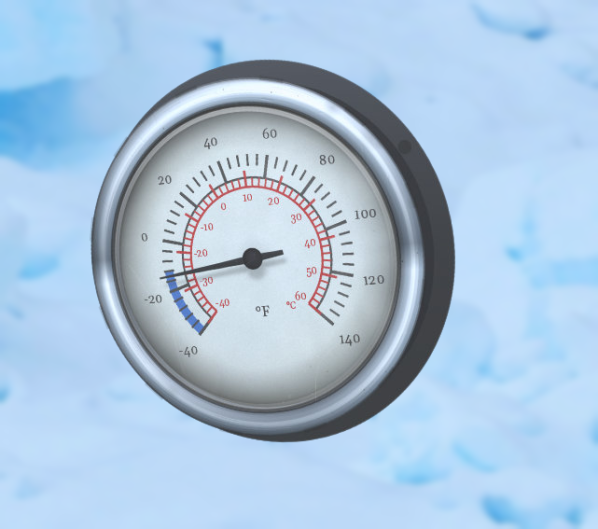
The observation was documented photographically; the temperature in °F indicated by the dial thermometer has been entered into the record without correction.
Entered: -14 °F
